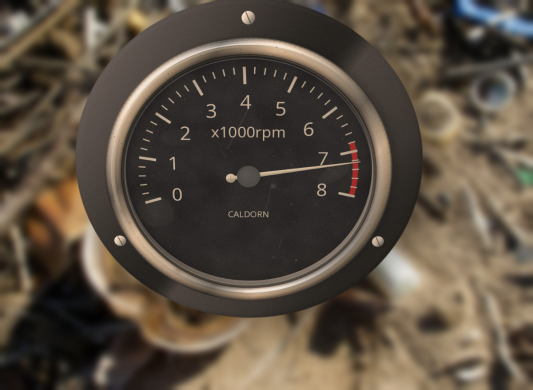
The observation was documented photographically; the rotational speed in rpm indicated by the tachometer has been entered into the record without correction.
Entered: 7200 rpm
